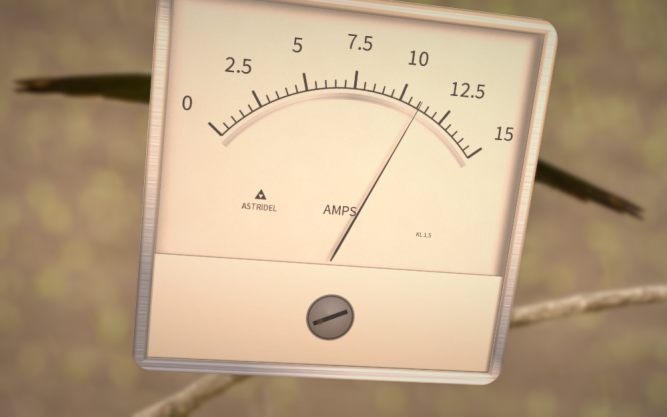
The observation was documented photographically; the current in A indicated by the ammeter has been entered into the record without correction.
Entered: 11 A
